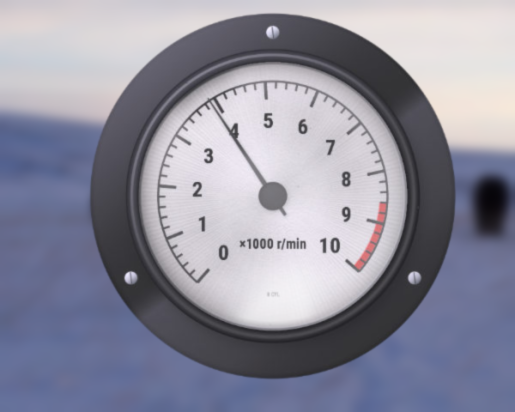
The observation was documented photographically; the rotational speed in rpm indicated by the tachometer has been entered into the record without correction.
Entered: 3900 rpm
